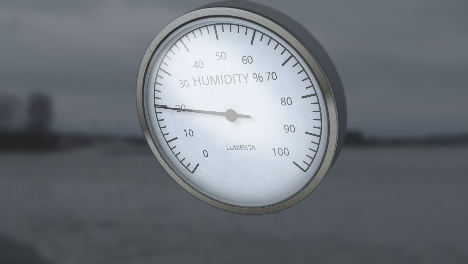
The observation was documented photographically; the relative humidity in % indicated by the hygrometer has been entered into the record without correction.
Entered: 20 %
